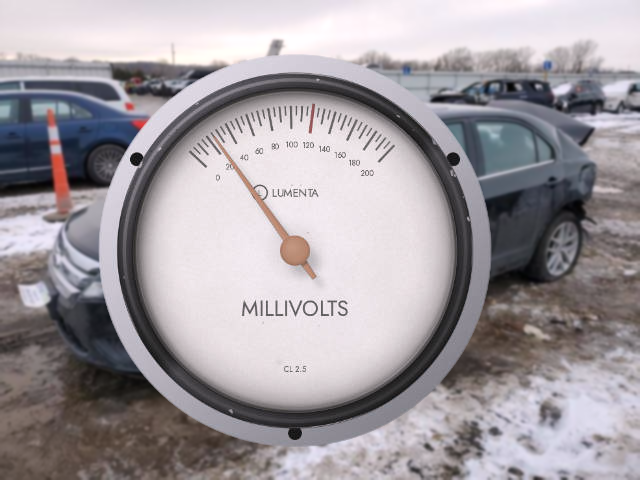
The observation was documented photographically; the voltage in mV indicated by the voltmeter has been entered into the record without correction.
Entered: 25 mV
